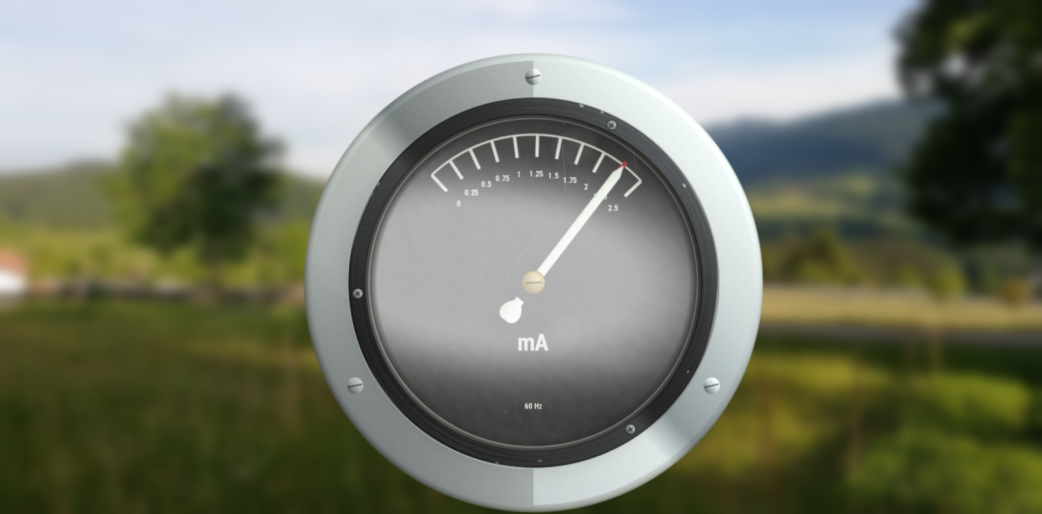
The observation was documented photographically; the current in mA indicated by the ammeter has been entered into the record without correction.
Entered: 2.25 mA
